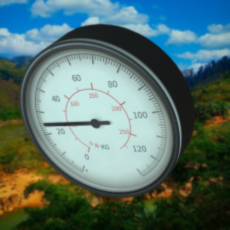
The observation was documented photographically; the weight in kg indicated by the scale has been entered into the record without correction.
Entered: 25 kg
